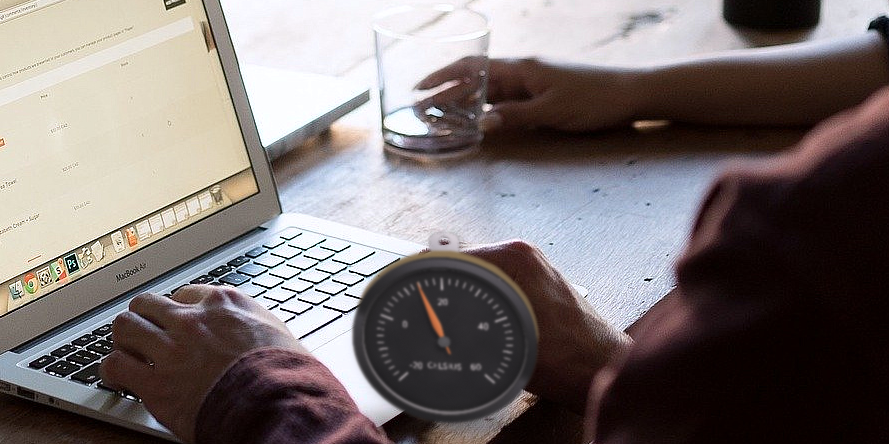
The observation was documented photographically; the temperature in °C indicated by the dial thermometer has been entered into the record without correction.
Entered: 14 °C
